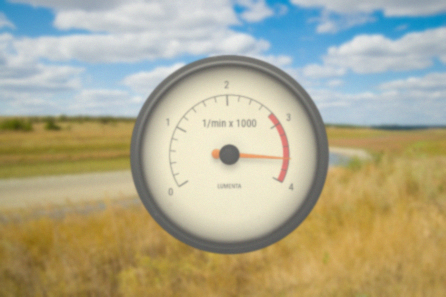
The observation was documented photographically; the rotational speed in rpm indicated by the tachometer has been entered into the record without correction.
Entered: 3600 rpm
